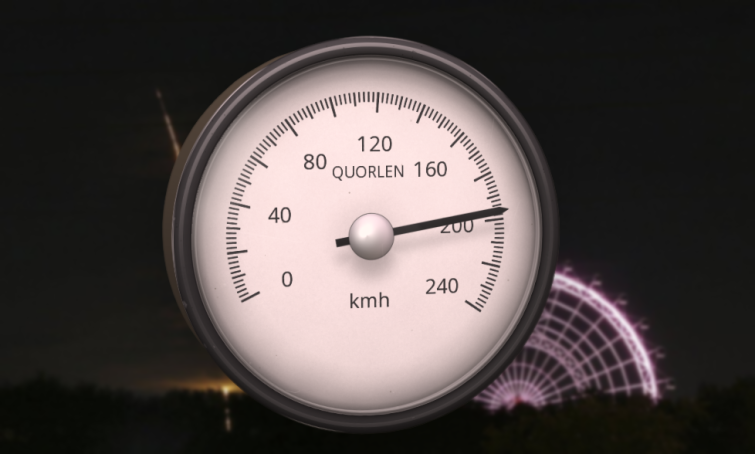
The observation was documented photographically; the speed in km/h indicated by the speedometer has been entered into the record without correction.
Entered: 196 km/h
